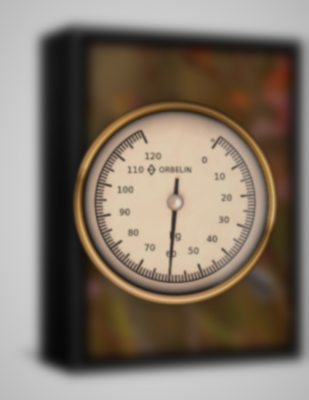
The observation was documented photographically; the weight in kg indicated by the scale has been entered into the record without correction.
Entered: 60 kg
